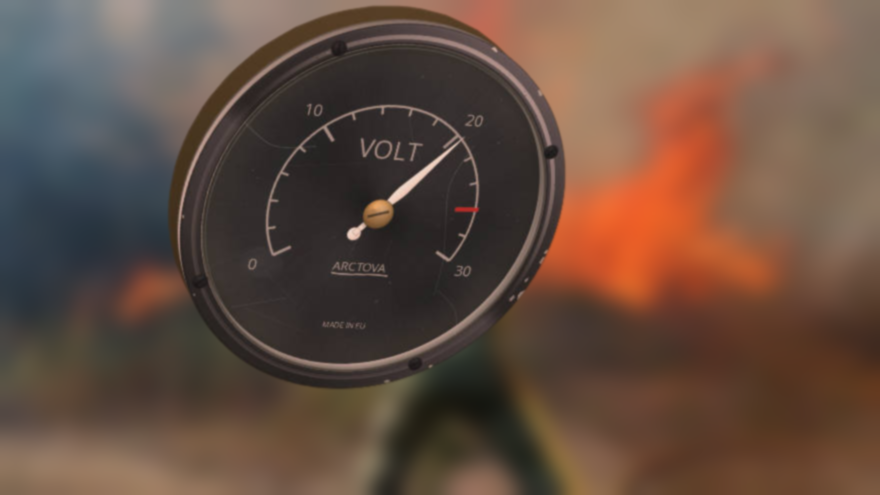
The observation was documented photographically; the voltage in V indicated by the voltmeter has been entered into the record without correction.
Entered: 20 V
